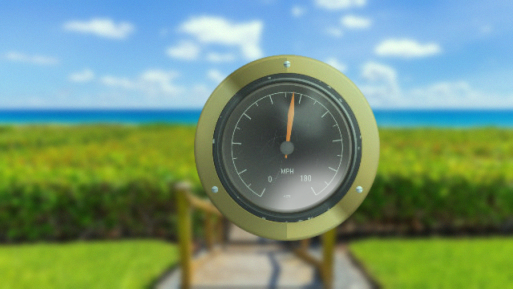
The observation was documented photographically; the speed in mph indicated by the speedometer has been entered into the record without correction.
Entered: 95 mph
